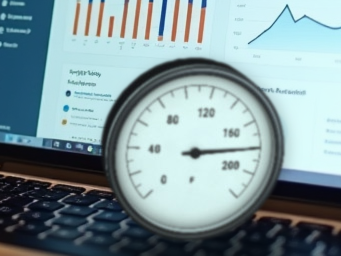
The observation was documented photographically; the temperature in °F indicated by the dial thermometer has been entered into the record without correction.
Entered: 180 °F
